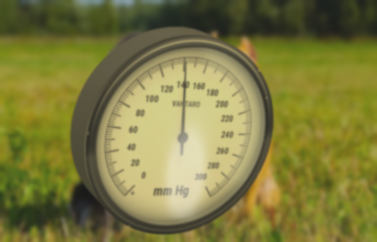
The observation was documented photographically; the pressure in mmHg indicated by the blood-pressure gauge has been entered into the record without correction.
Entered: 140 mmHg
